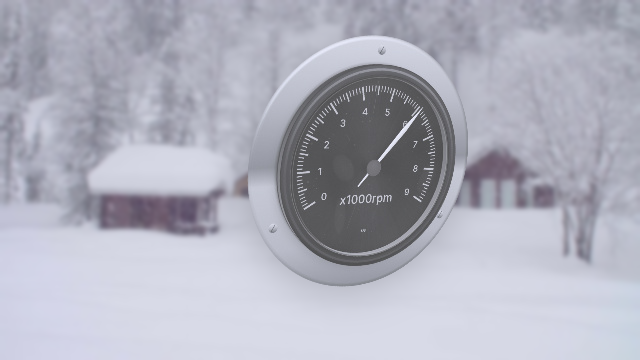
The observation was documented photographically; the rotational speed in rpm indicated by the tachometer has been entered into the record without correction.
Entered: 6000 rpm
